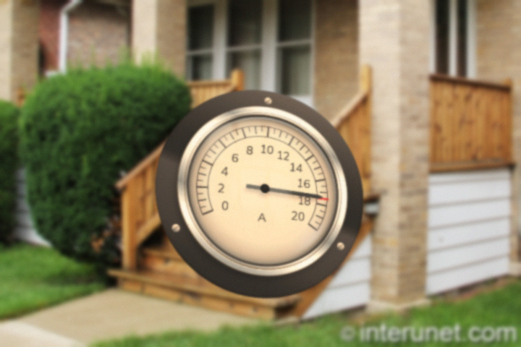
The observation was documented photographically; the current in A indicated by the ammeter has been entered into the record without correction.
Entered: 17.5 A
